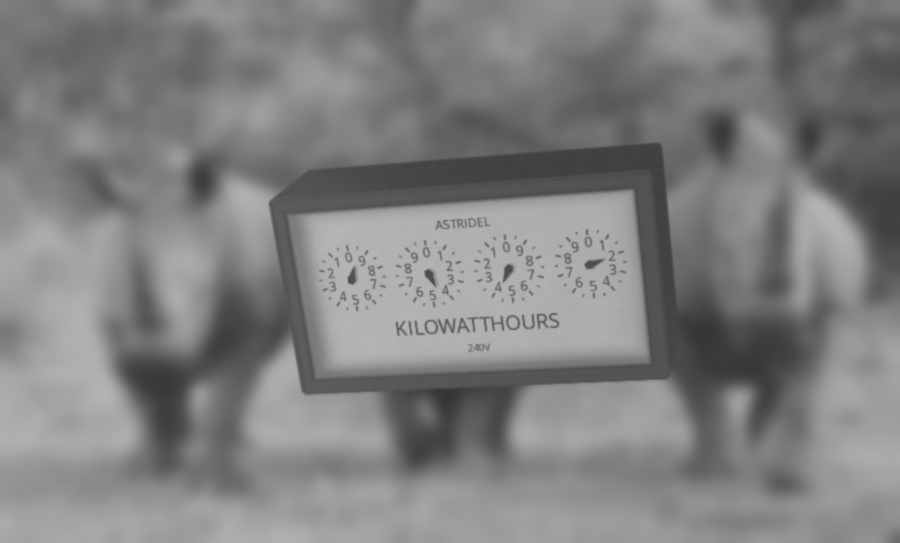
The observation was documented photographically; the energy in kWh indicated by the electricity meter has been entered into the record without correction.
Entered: 9442 kWh
